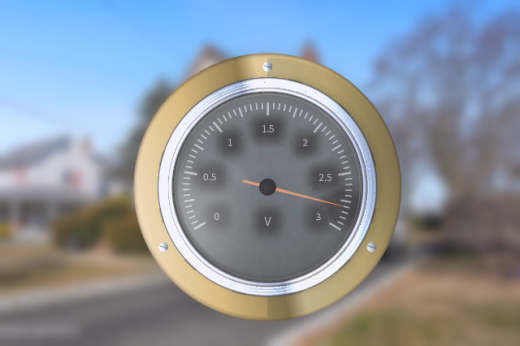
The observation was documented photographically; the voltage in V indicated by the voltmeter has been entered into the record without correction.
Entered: 2.8 V
